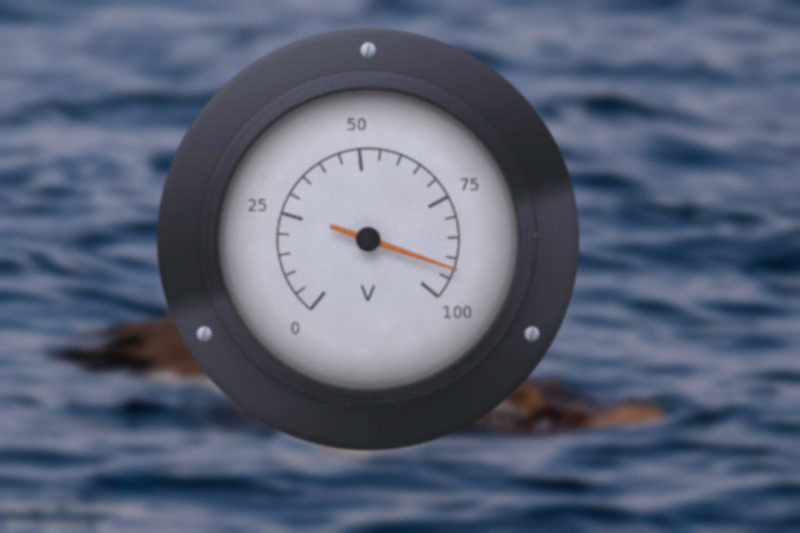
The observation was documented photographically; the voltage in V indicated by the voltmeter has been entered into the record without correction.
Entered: 92.5 V
